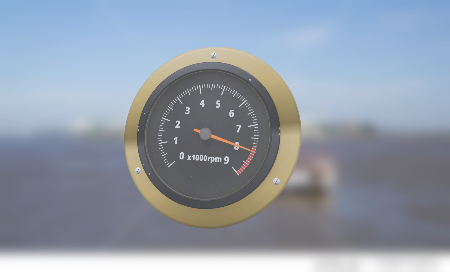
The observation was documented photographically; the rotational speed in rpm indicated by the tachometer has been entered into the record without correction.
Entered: 8000 rpm
